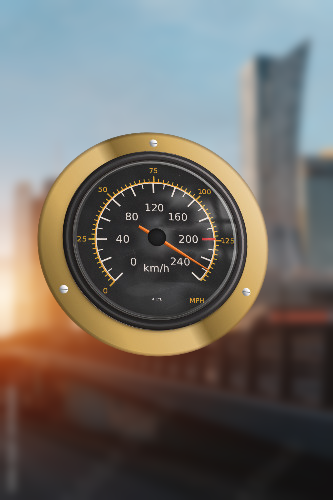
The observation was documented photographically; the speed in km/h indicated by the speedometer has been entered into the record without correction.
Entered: 230 km/h
